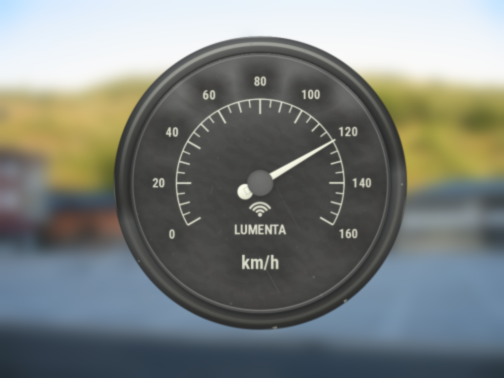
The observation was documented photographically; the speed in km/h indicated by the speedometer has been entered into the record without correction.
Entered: 120 km/h
